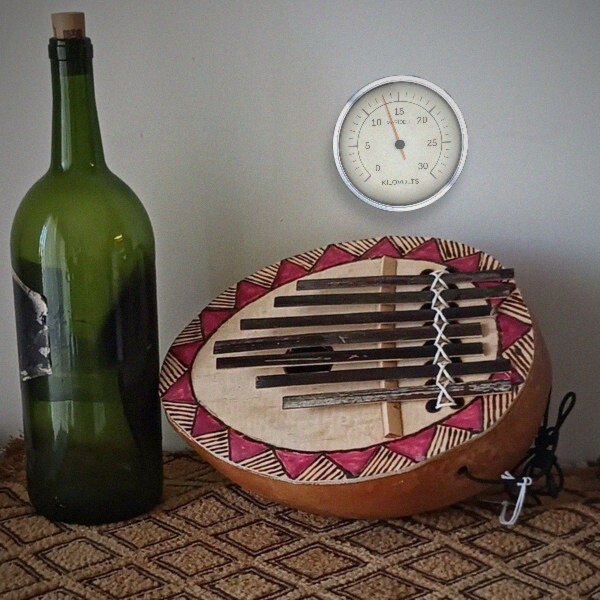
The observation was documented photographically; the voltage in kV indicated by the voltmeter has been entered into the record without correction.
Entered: 13 kV
